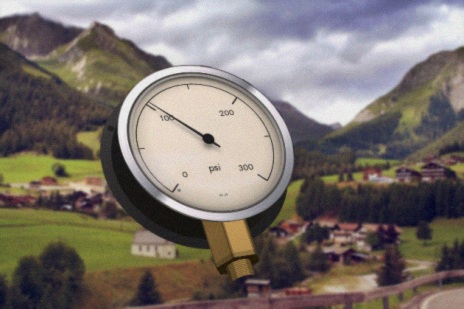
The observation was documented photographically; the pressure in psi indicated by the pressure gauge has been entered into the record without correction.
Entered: 100 psi
